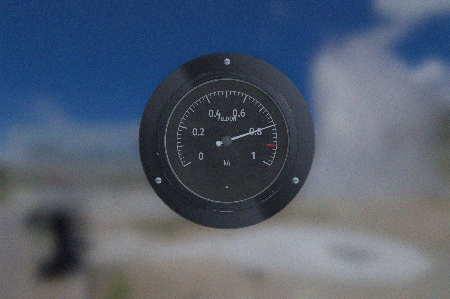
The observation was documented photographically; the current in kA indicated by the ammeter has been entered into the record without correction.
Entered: 0.8 kA
